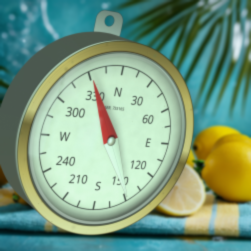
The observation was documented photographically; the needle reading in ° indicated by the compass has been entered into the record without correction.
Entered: 330 °
